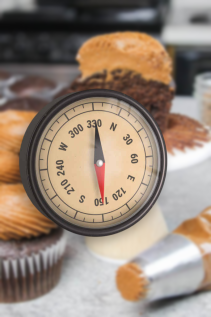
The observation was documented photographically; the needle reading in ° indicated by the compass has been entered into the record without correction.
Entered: 150 °
